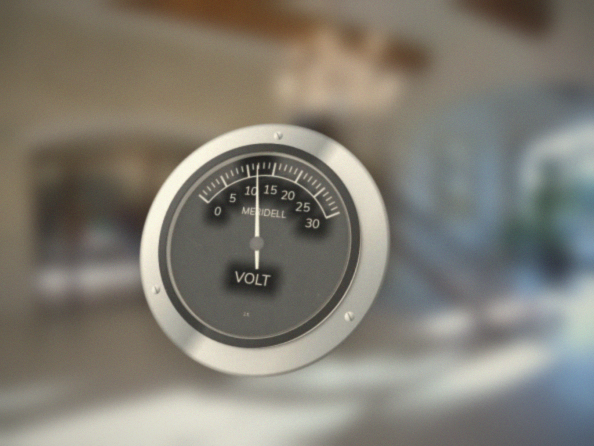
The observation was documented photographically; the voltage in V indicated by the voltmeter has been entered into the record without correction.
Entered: 12 V
